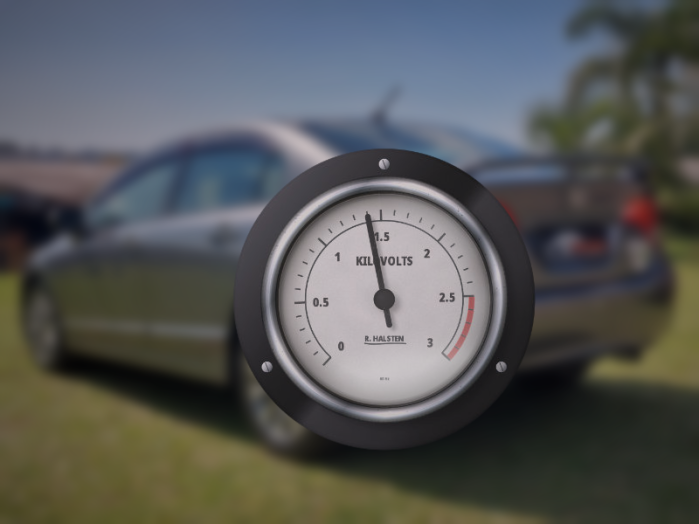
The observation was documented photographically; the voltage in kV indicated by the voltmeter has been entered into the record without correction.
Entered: 1.4 kV
